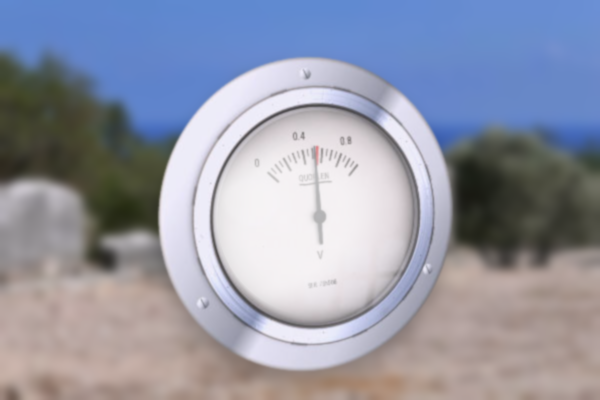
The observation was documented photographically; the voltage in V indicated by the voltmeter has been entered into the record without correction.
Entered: 0.5 V
